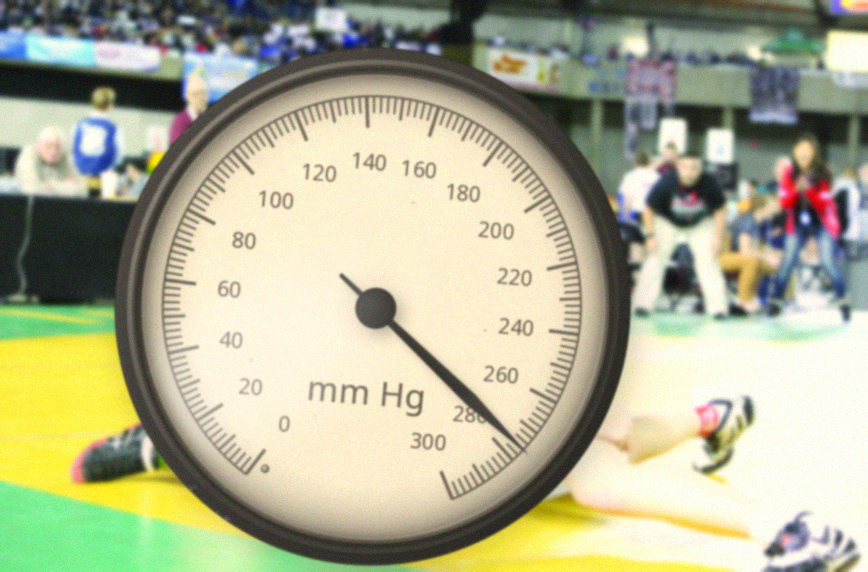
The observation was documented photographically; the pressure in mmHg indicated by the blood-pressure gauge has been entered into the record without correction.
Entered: 276 mmHg
